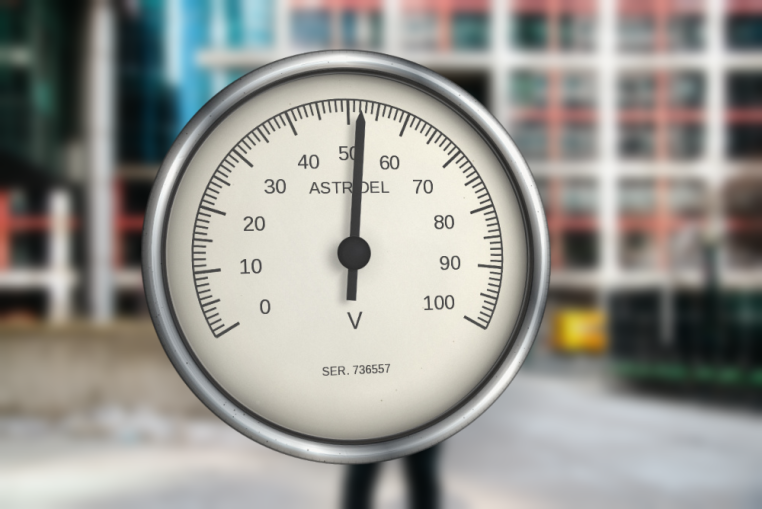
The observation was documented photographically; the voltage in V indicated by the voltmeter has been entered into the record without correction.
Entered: 52 V
